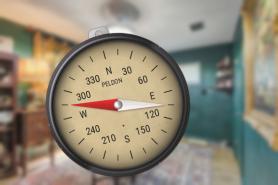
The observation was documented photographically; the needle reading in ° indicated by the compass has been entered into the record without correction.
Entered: 285 °
